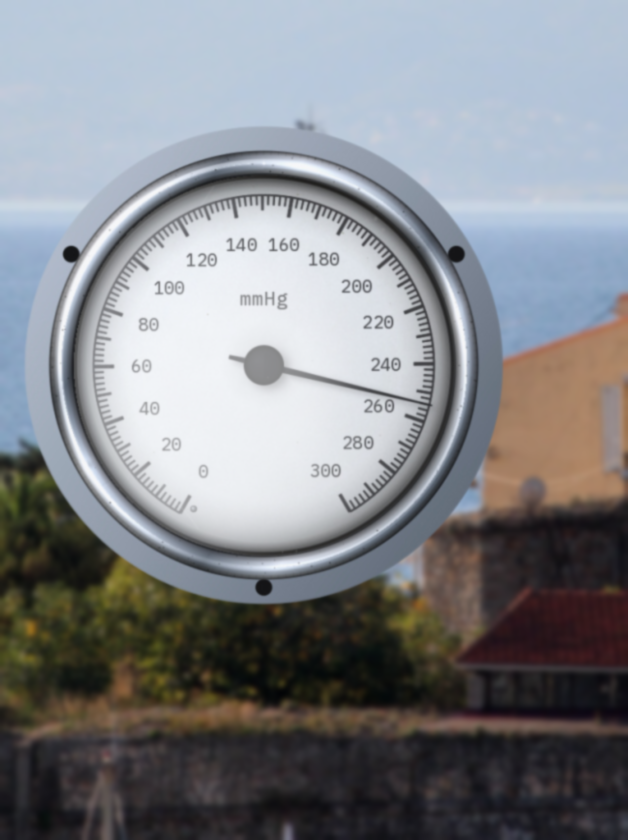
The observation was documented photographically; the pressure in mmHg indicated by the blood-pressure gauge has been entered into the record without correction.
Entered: 254 mmHg
